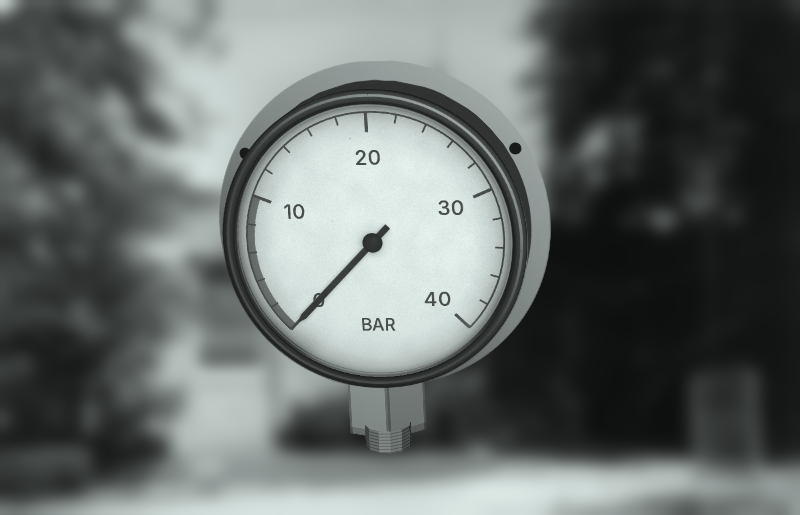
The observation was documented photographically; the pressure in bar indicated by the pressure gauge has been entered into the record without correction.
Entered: 0 bar
